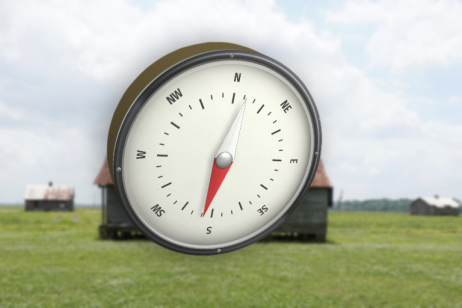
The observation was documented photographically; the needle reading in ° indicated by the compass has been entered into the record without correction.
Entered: 190 °
